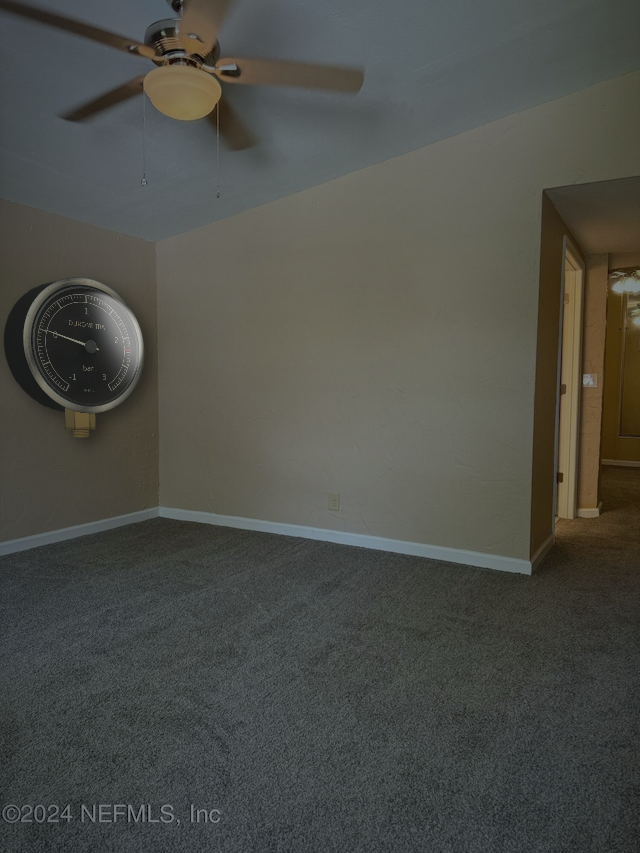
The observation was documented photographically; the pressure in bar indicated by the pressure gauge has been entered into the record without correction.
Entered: 0 bar
